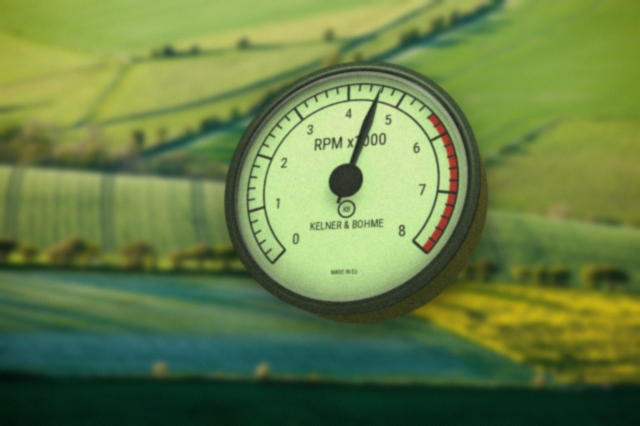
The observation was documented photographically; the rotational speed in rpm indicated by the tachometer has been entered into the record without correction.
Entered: 4600 rpm
